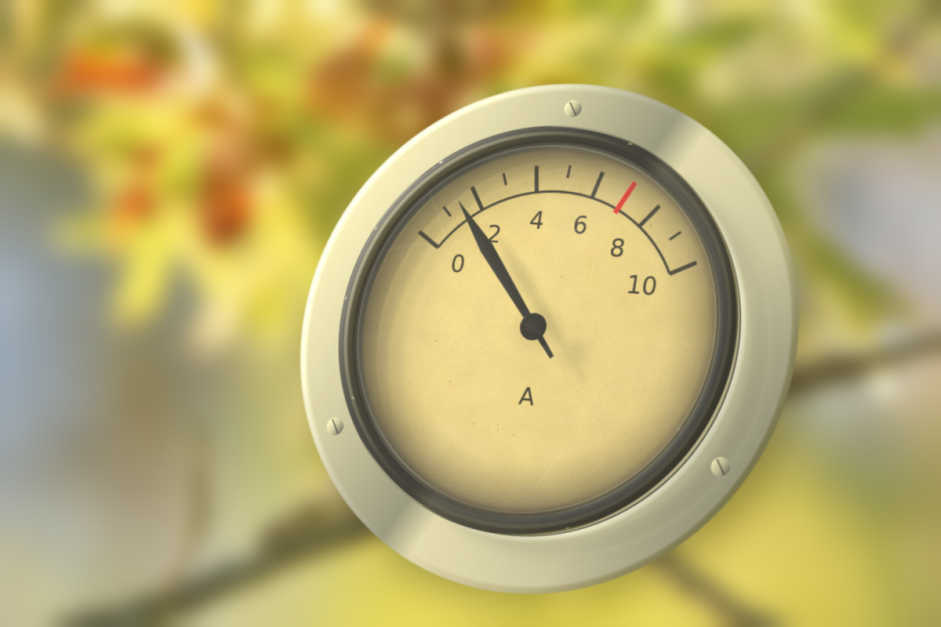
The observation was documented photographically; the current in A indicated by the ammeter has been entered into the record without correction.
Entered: 1.5 A
